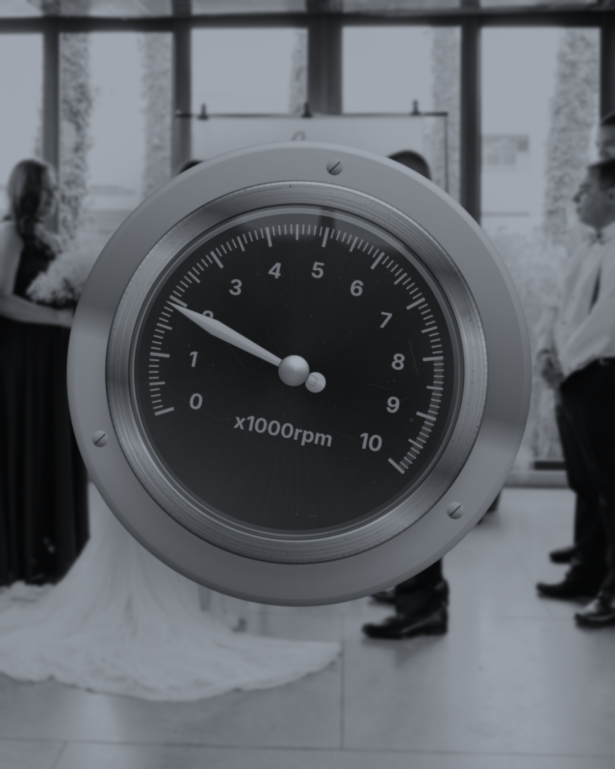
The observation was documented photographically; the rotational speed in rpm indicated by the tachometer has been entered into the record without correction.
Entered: 1900 rpm
